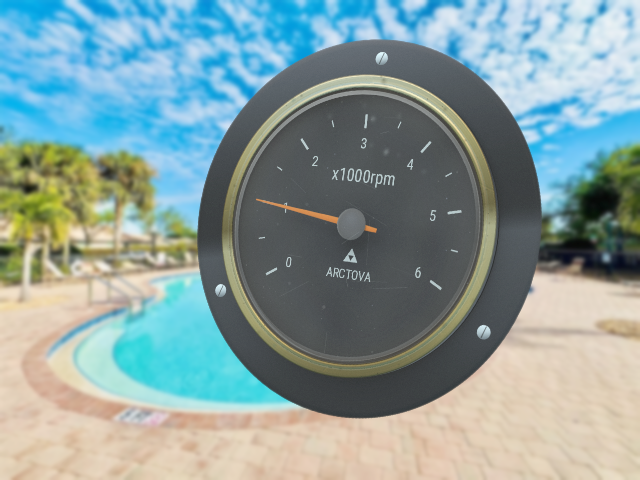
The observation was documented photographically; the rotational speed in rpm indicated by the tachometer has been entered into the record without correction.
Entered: 1000 rpm
